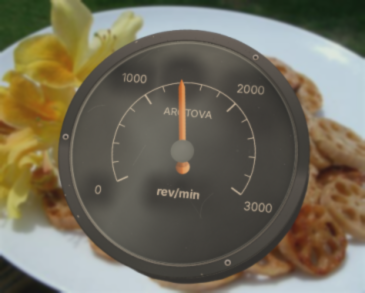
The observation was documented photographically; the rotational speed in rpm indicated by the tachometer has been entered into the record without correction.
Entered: 1400 rpm
